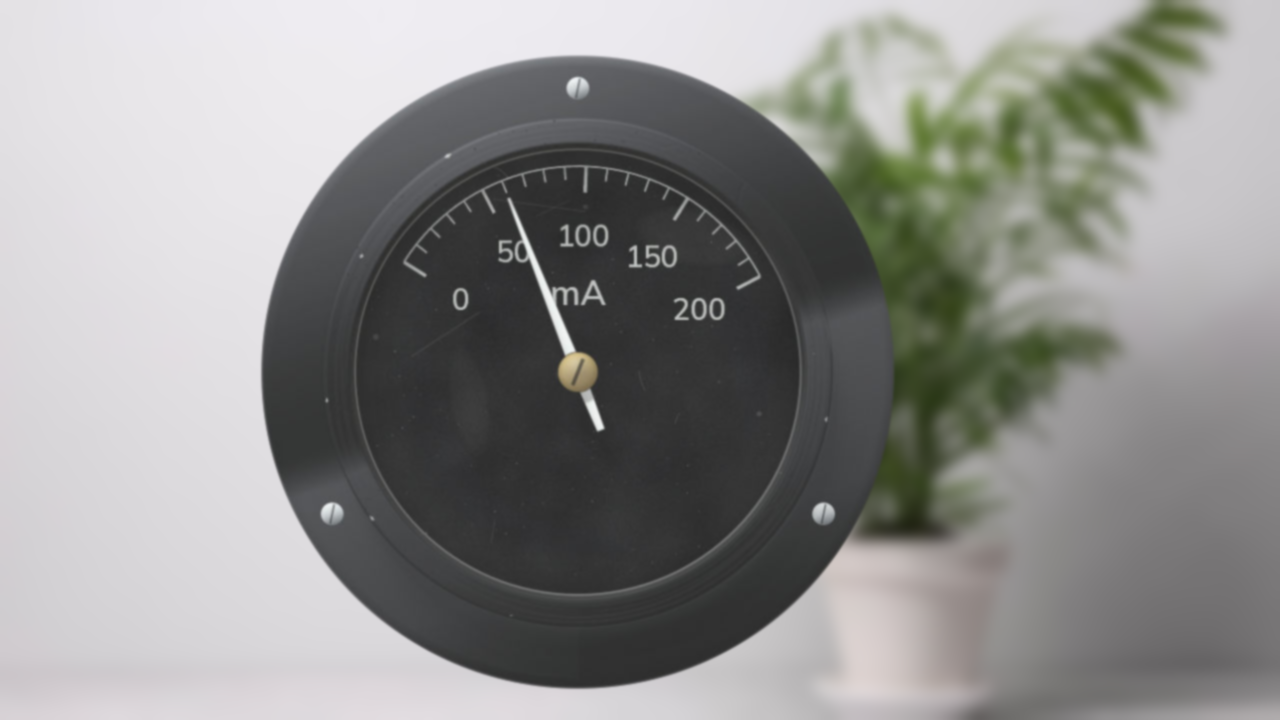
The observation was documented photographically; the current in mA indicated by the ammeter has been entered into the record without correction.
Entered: 60 mA
